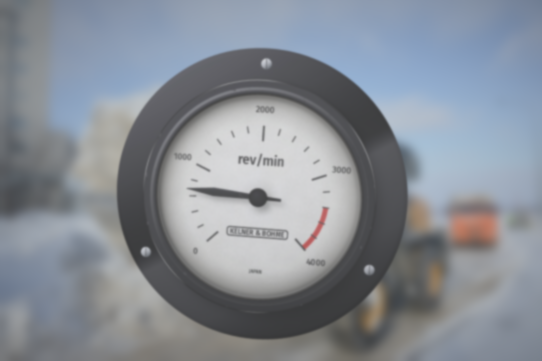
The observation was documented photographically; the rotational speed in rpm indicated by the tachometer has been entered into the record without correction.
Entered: 700 rpm
